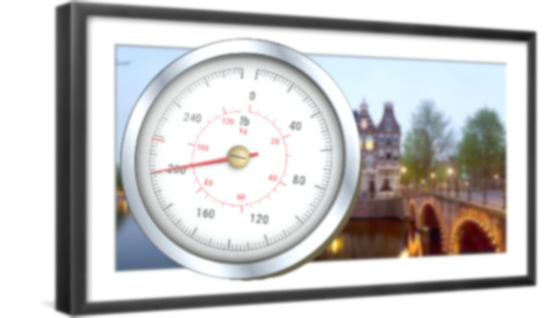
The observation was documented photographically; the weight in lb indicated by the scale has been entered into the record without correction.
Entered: 200 lb
